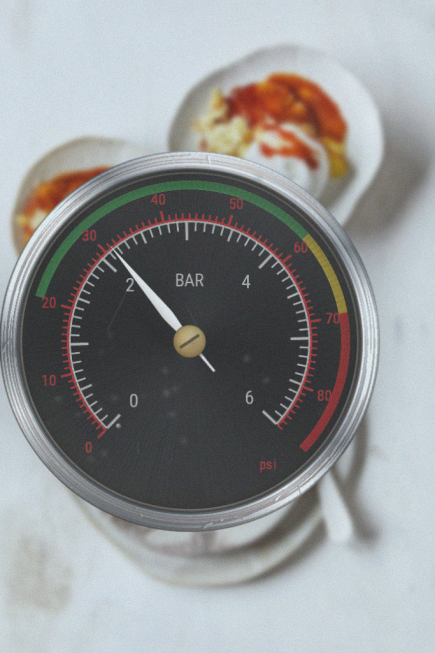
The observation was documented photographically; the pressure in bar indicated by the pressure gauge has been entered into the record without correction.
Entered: 2.15 bar
